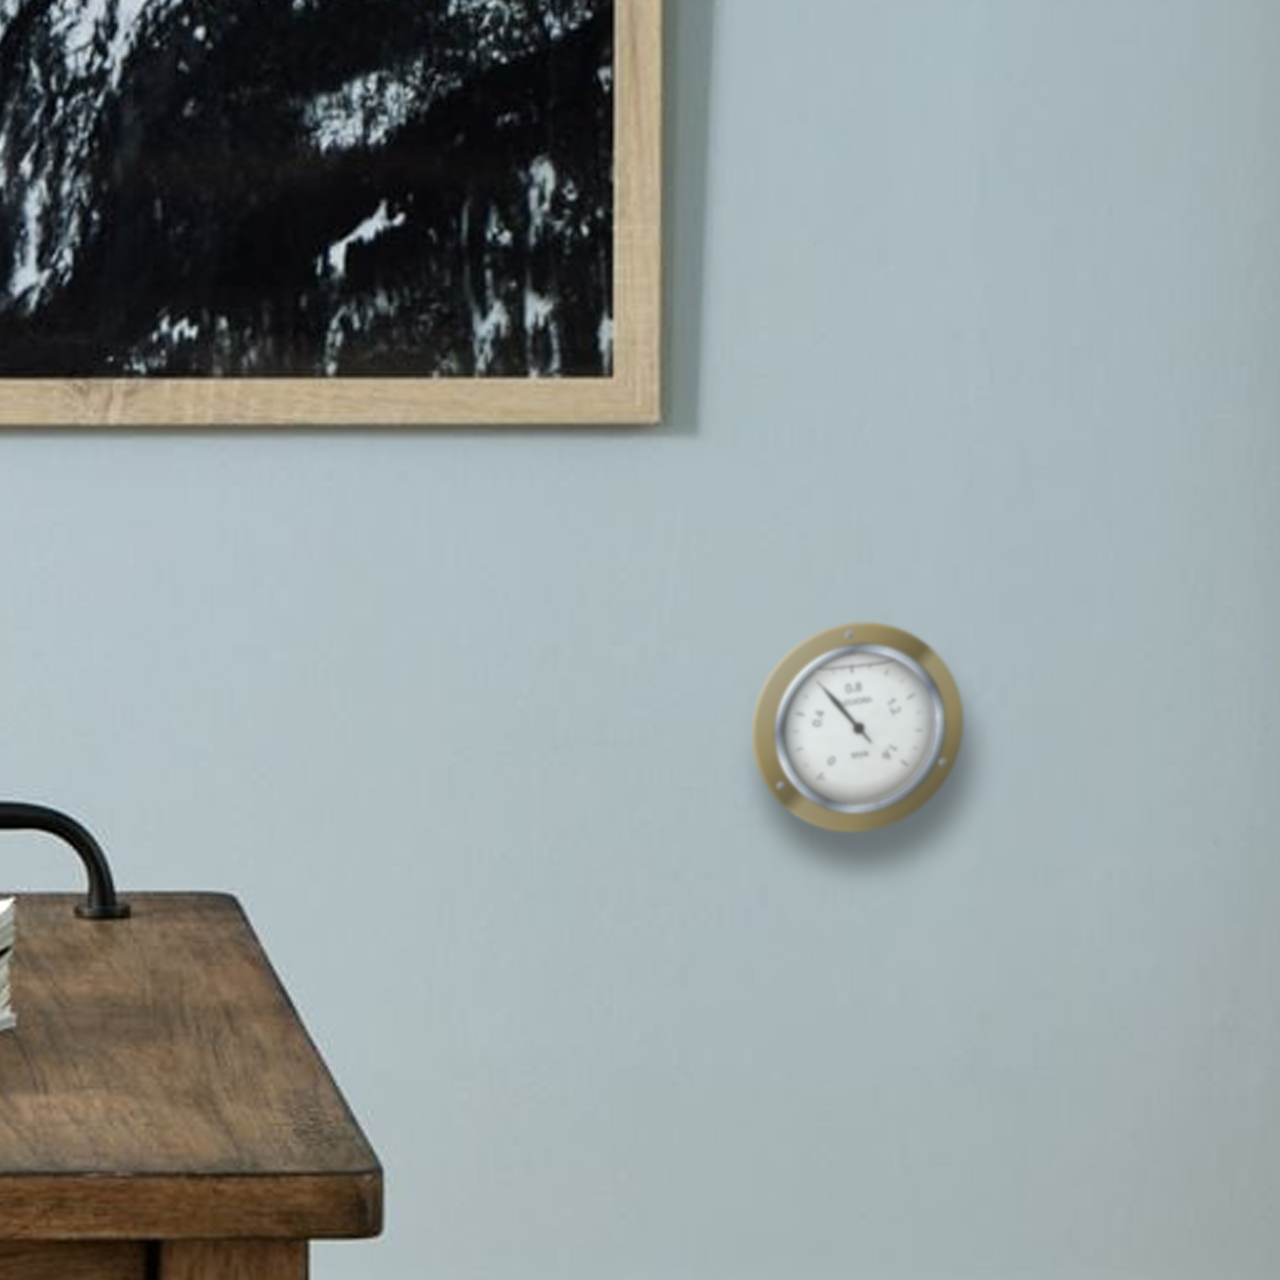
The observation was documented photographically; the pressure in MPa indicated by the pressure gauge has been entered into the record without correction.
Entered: 0.6 MPa
